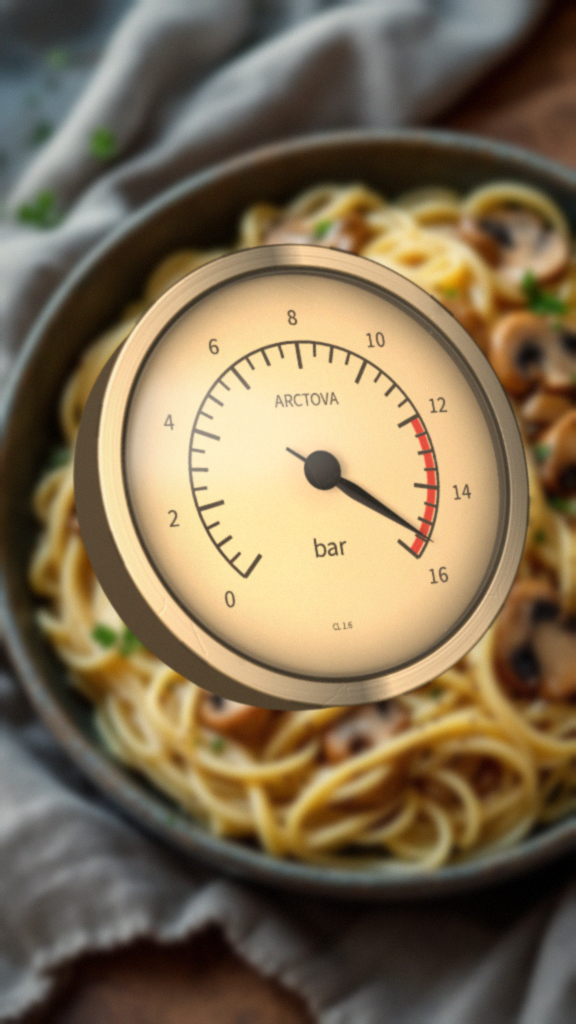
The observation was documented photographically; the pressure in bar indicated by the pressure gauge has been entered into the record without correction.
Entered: 15.5 bar
